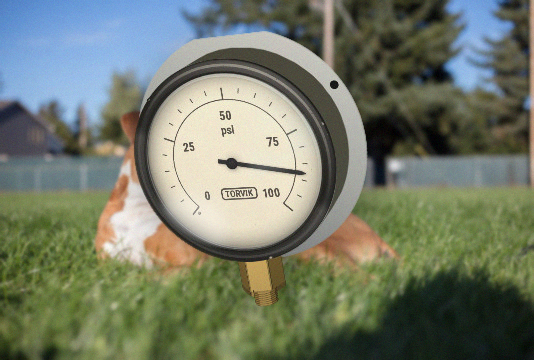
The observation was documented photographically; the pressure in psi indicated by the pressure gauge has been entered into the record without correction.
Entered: 87.5 psi
